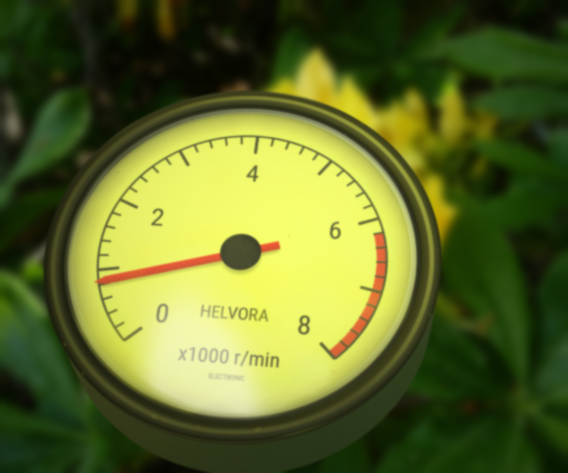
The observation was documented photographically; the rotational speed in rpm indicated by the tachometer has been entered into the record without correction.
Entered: 800 rpm
